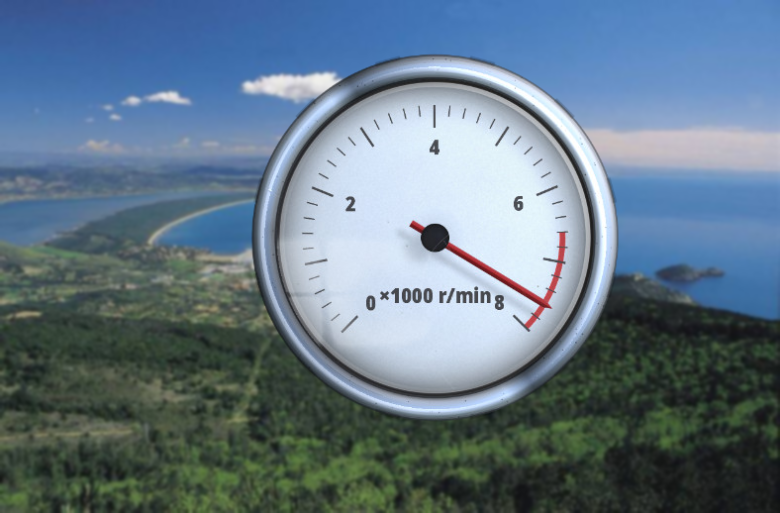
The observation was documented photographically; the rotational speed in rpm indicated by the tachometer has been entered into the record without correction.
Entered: 7600 rpm
